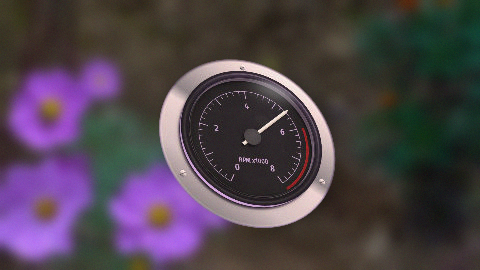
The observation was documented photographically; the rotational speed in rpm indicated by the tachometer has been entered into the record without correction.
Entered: 5400 rpm
